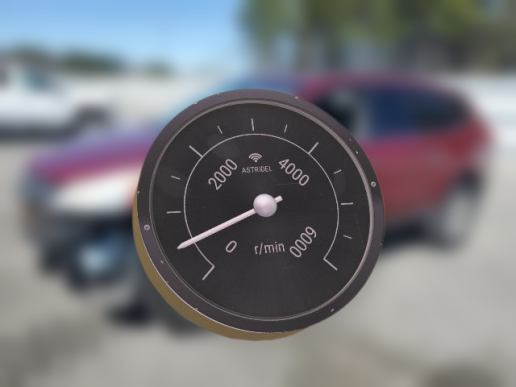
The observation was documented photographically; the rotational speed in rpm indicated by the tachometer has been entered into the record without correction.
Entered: 500 rpm
